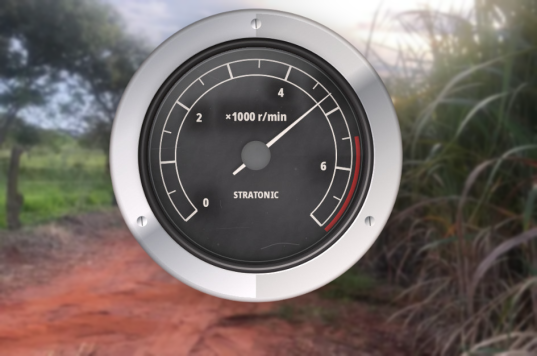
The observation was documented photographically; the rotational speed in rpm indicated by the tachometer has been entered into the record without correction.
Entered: 4750 rpm
